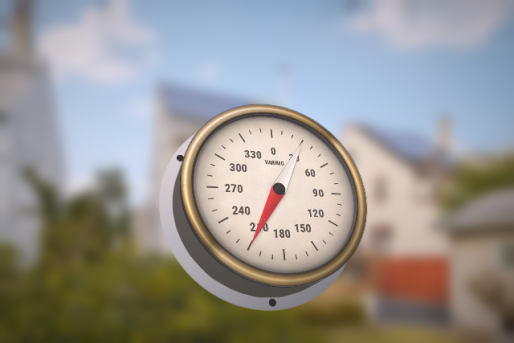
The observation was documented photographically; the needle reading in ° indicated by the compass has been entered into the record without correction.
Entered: 210 °
